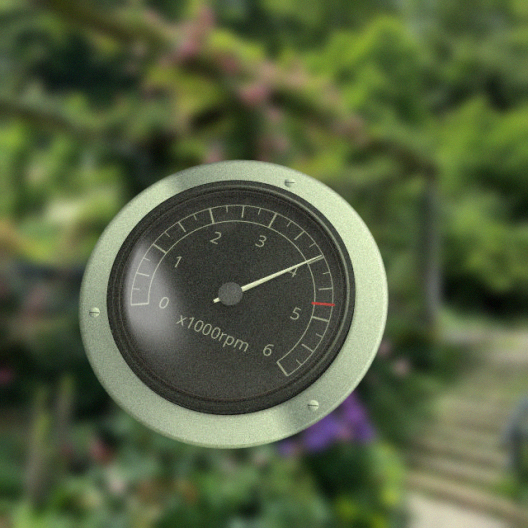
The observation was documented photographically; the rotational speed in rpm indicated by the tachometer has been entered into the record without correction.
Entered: 4000 rpm
